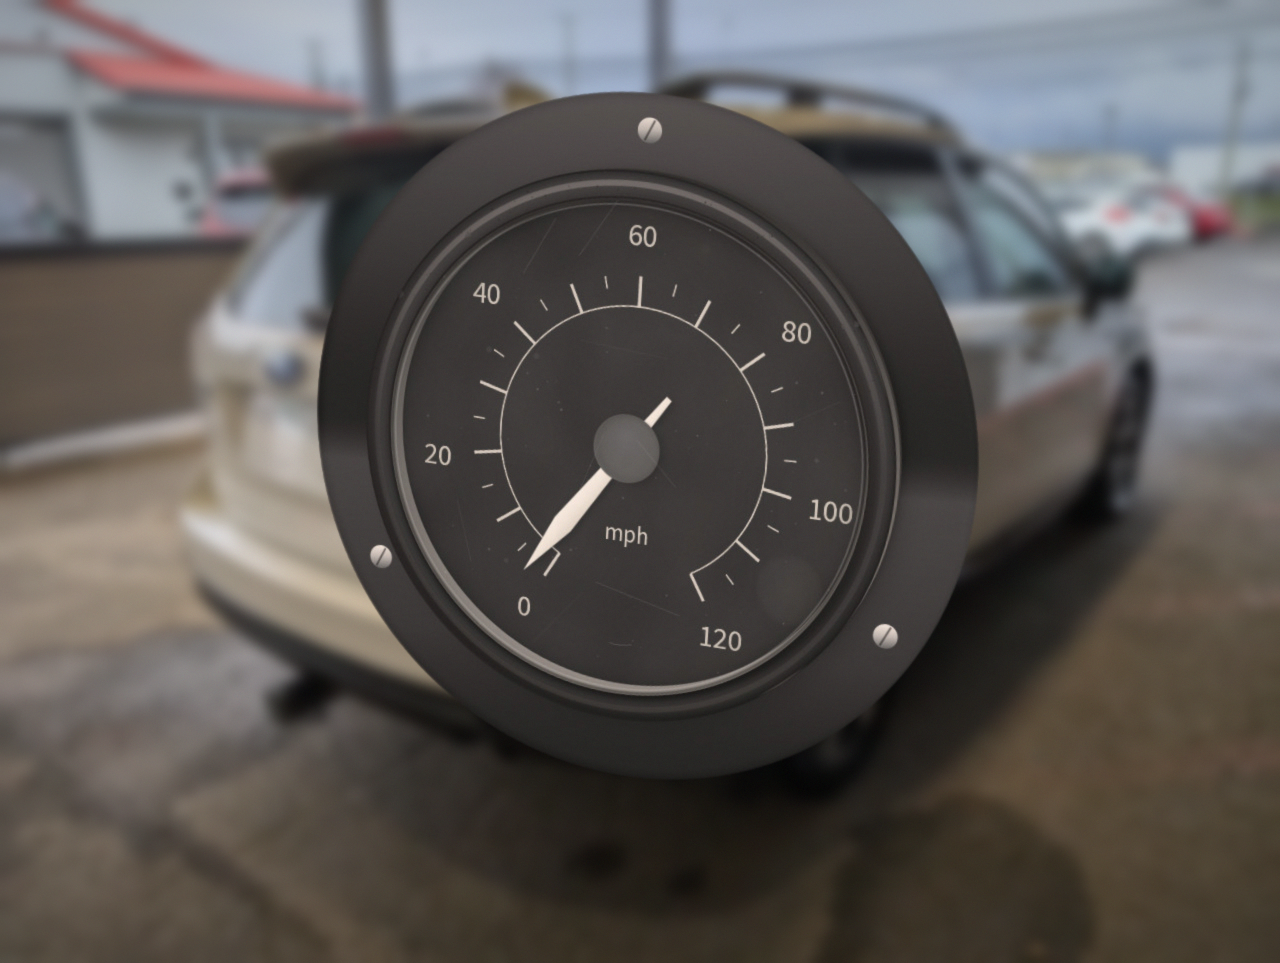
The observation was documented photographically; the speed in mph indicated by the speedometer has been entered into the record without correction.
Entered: 2.5 mph
